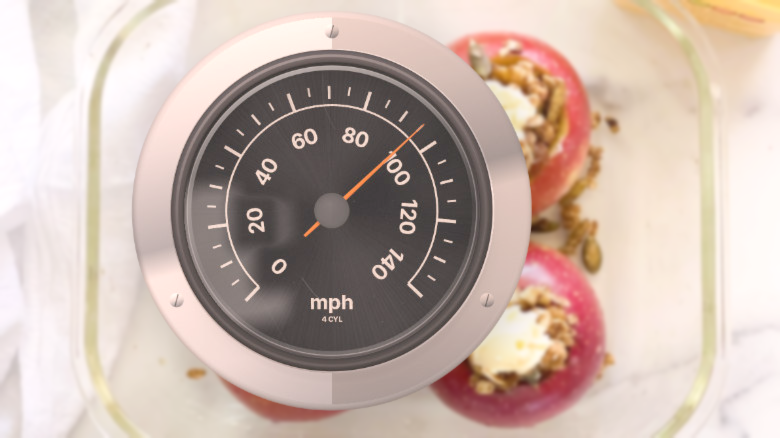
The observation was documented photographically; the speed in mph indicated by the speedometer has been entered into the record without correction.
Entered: 95 mph
